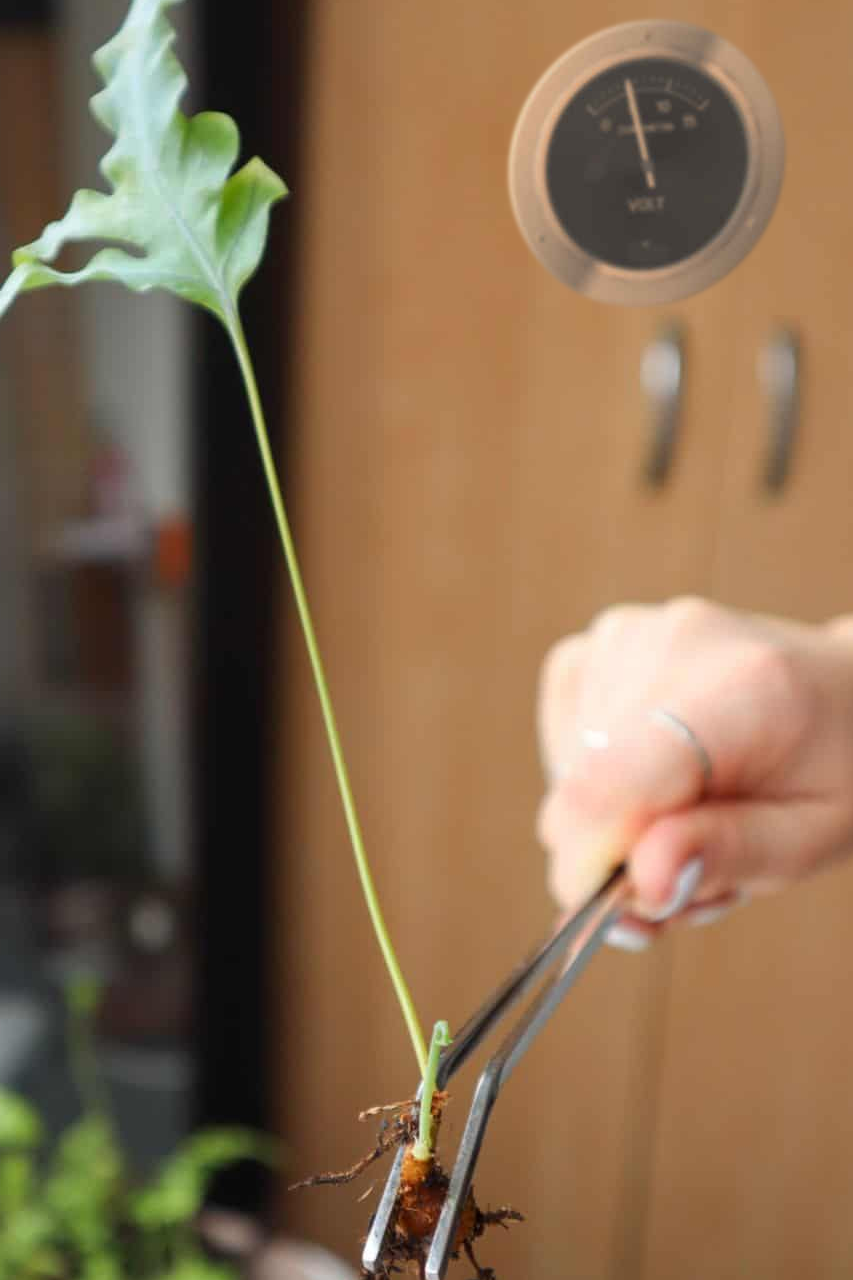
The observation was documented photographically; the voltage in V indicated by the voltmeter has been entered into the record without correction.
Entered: 5 V
